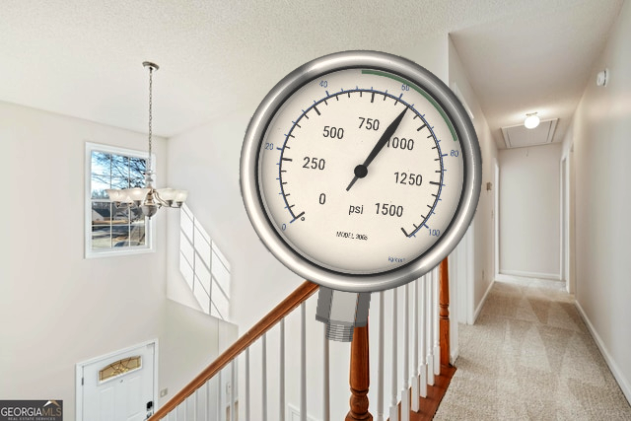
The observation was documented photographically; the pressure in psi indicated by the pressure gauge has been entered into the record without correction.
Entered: 900 psi
